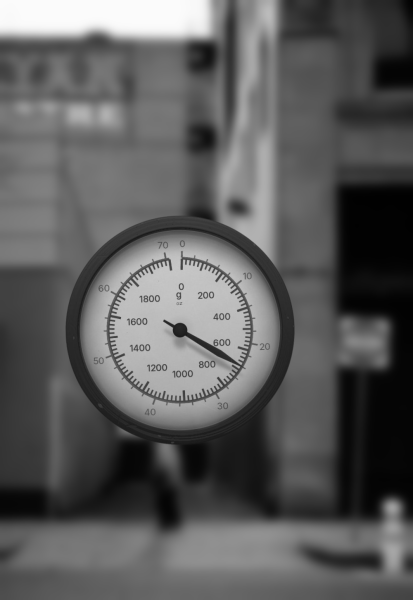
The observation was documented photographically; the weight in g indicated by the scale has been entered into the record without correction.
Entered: 680 g
